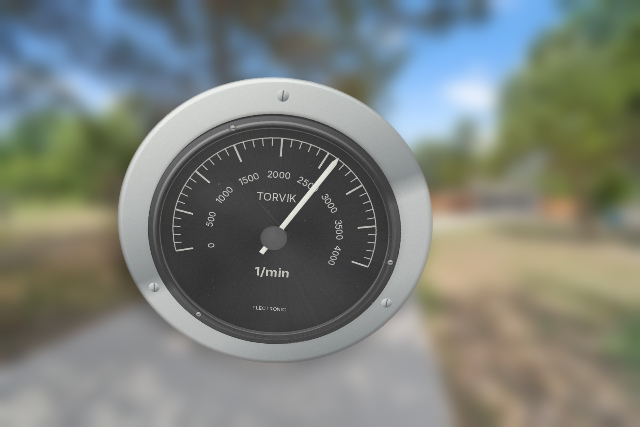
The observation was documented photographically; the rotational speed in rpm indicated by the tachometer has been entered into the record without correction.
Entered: 2600 rpm
